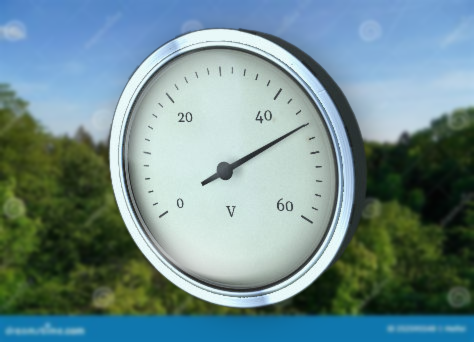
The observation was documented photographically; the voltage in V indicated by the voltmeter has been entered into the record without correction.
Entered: 46 V
